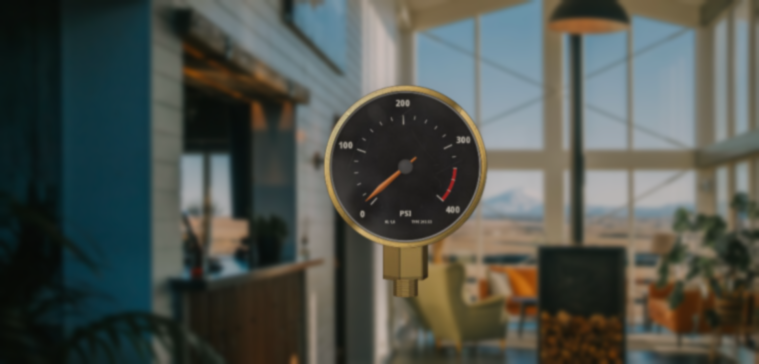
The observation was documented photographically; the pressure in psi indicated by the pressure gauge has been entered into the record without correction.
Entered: 10 psi
